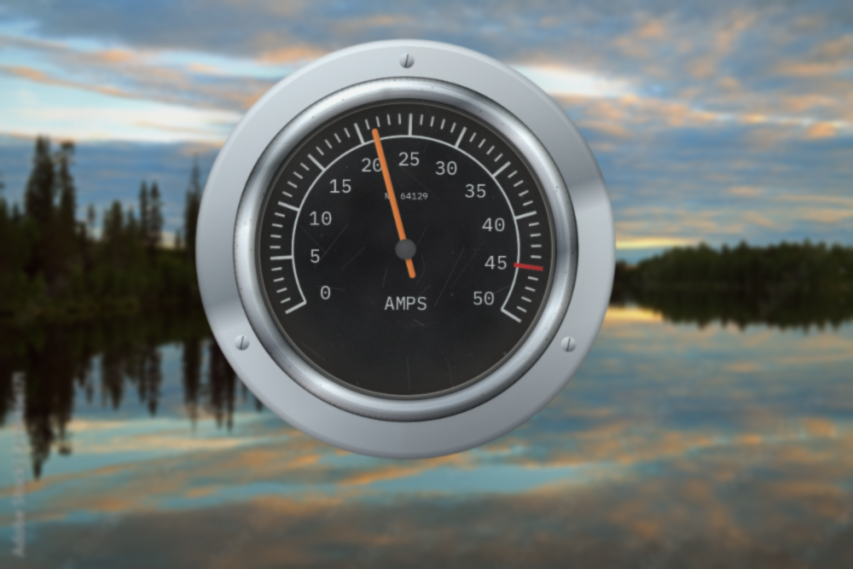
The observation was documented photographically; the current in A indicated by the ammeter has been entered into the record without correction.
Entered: 21.5 A
